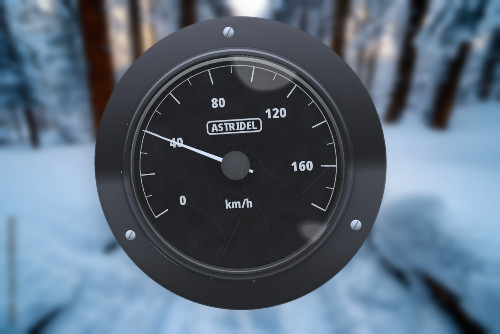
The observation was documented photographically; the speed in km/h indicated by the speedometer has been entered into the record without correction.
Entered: 40 km/h
